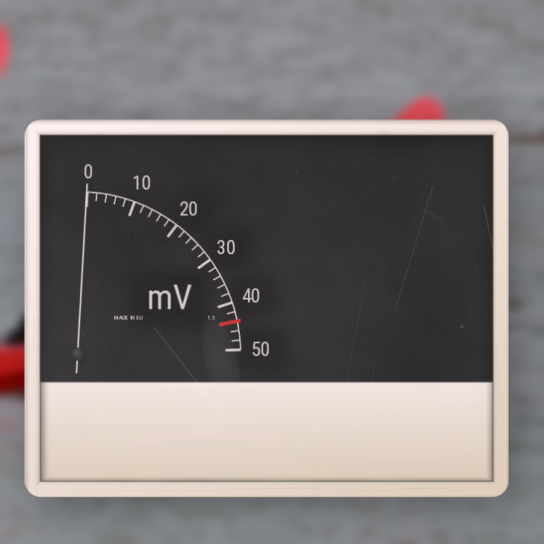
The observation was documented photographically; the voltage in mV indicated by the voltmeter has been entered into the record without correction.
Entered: 0 mV
